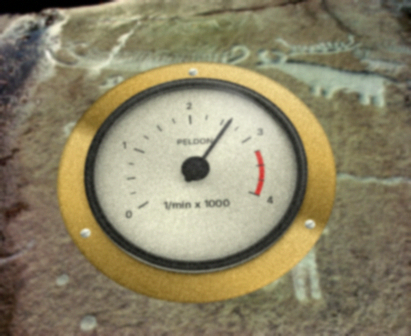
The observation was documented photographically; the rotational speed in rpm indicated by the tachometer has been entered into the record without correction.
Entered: 2625 rpm
